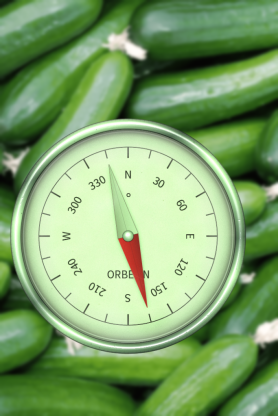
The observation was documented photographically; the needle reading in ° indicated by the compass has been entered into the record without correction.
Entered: 165 °
